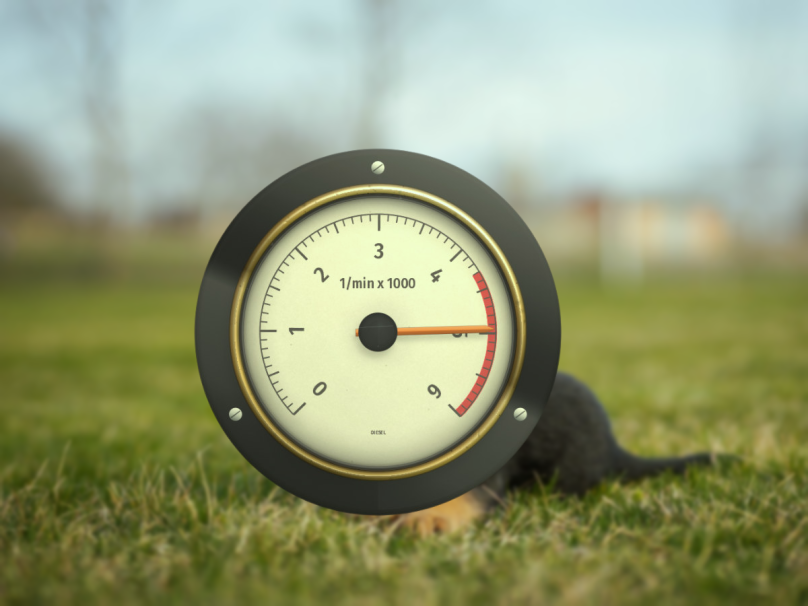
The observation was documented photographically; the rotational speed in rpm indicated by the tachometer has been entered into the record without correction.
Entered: 4950 rpm
